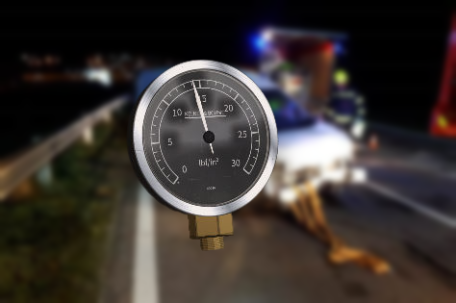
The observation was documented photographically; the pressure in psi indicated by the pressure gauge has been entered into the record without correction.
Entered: 14 psi
